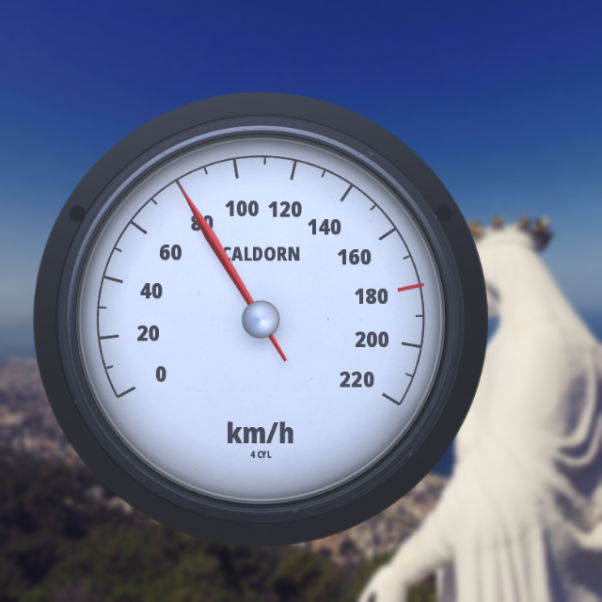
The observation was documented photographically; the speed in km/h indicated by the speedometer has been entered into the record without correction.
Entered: 80 km/h
